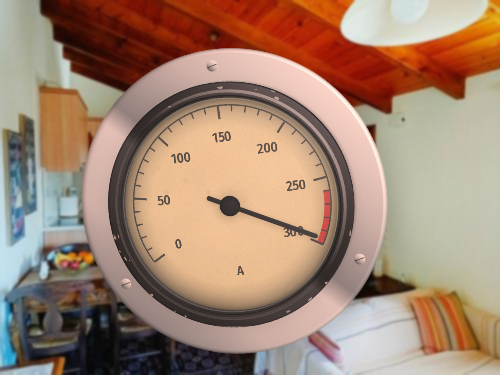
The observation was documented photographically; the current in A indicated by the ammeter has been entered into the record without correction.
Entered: 295 A
